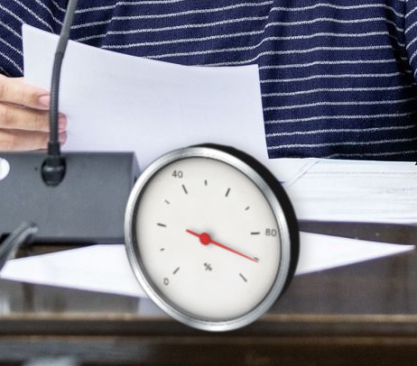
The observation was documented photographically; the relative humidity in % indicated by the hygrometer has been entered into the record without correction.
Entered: 90 %
